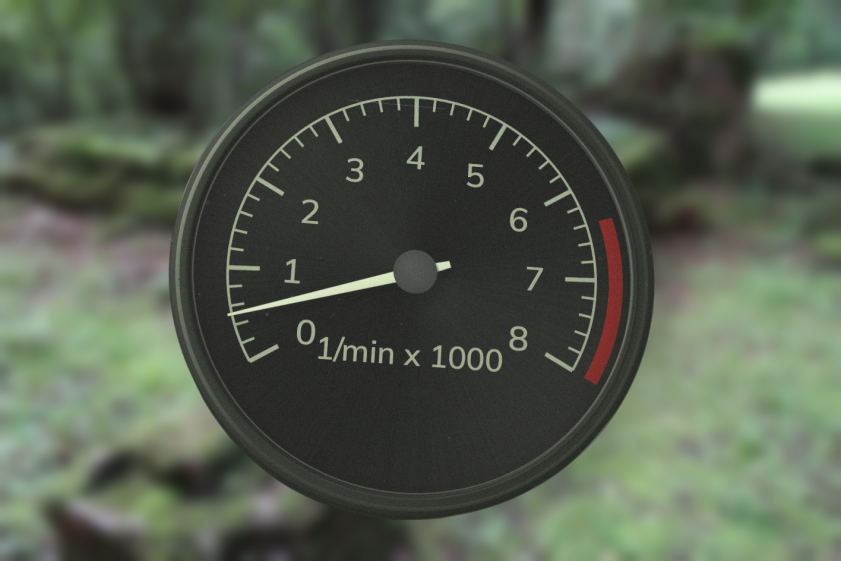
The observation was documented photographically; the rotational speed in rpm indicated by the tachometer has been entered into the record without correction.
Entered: 500 rpm
